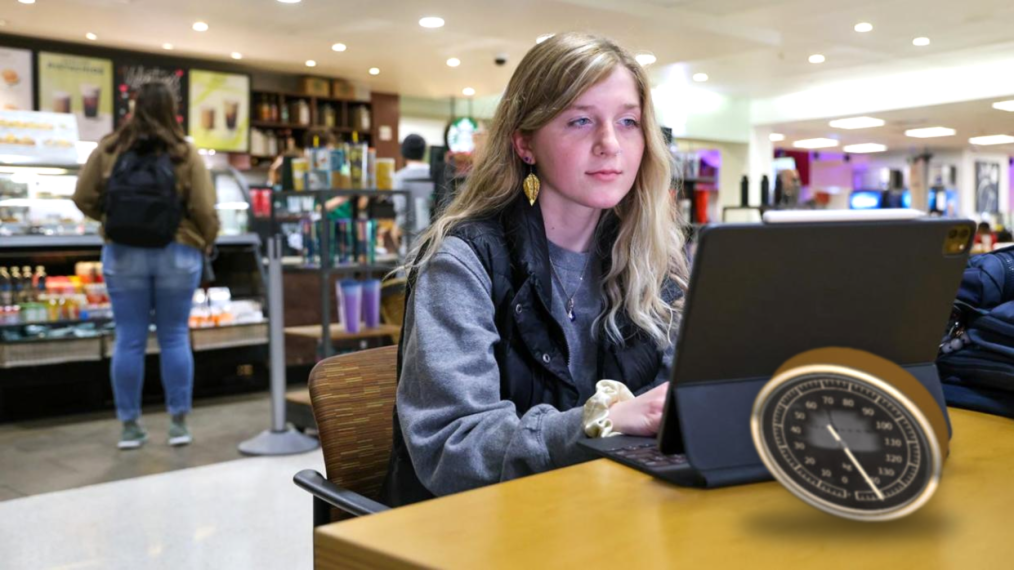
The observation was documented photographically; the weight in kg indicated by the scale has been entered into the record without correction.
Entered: 140 kg
